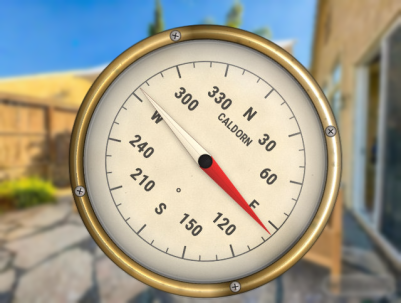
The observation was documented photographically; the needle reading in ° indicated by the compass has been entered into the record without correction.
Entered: 95 °
